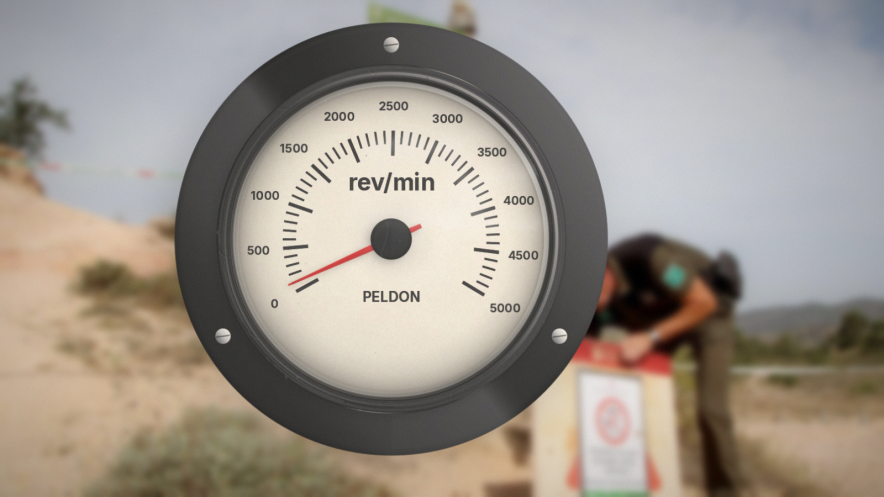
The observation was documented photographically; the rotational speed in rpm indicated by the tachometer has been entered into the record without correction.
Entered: 100 rpm
